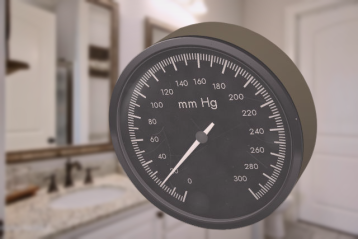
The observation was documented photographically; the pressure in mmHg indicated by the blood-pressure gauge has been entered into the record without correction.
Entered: 20 mmHg
